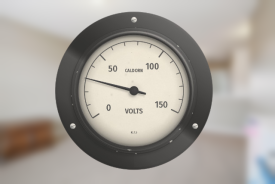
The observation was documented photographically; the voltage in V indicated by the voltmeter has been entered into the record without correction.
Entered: 30 V
